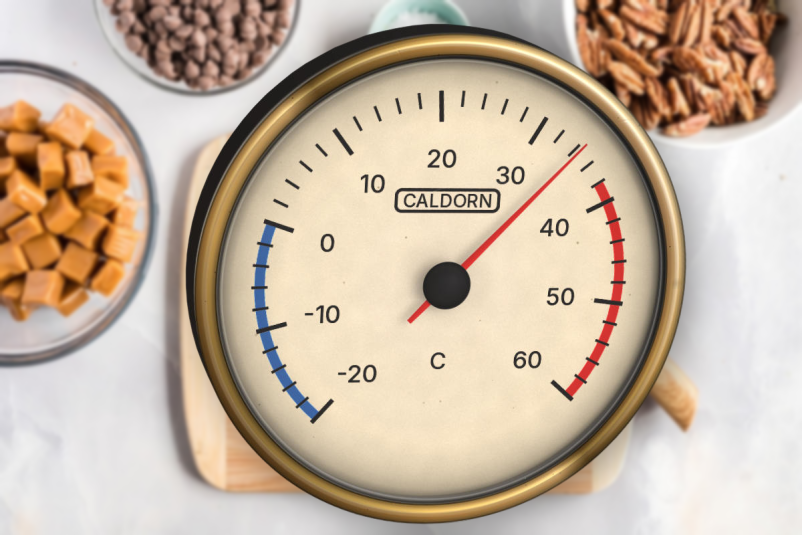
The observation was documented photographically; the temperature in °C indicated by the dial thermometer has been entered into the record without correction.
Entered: 34 °C
